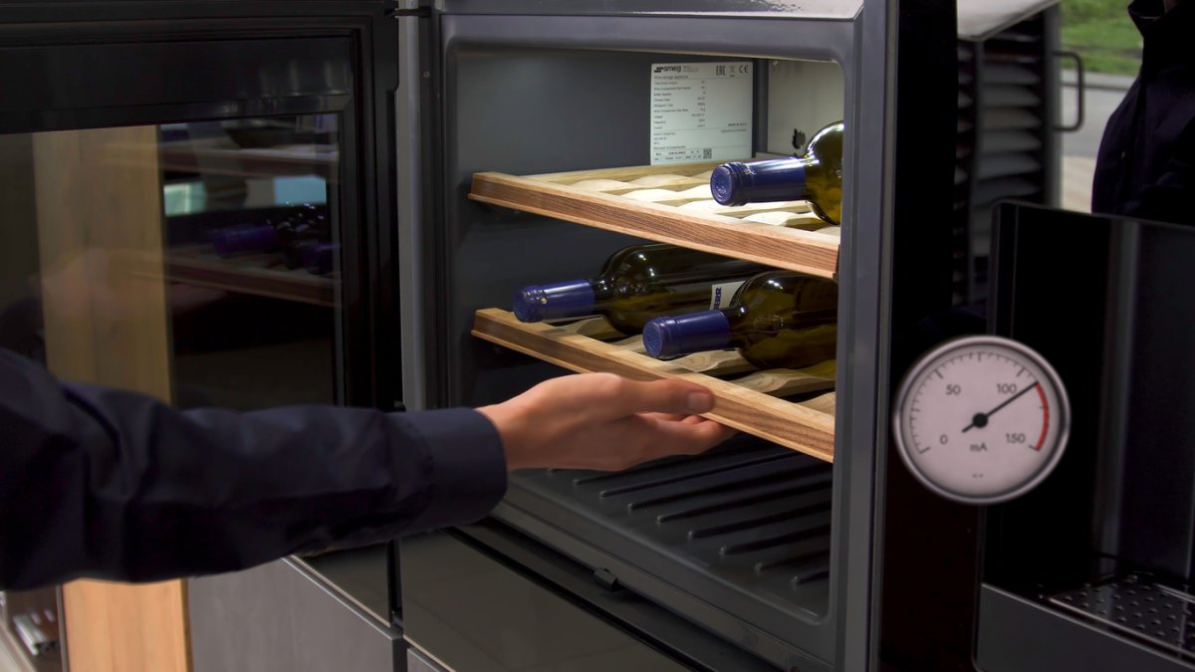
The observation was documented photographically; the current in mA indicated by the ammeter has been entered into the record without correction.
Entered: 110 mA
